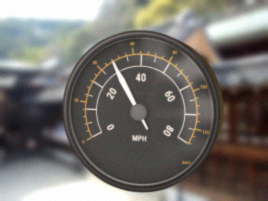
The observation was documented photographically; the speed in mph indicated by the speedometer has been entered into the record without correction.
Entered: 30 mph
